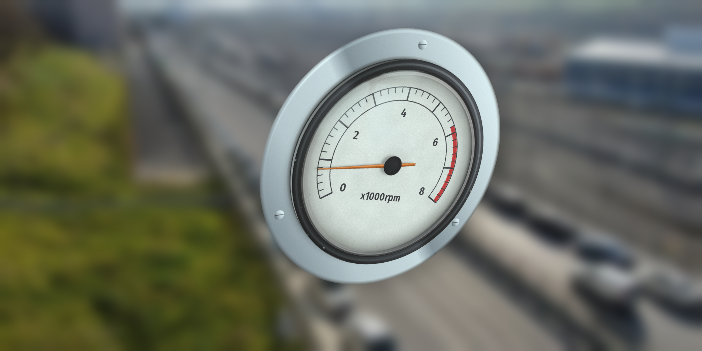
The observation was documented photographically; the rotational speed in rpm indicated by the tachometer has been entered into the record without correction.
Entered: 800 rpm
